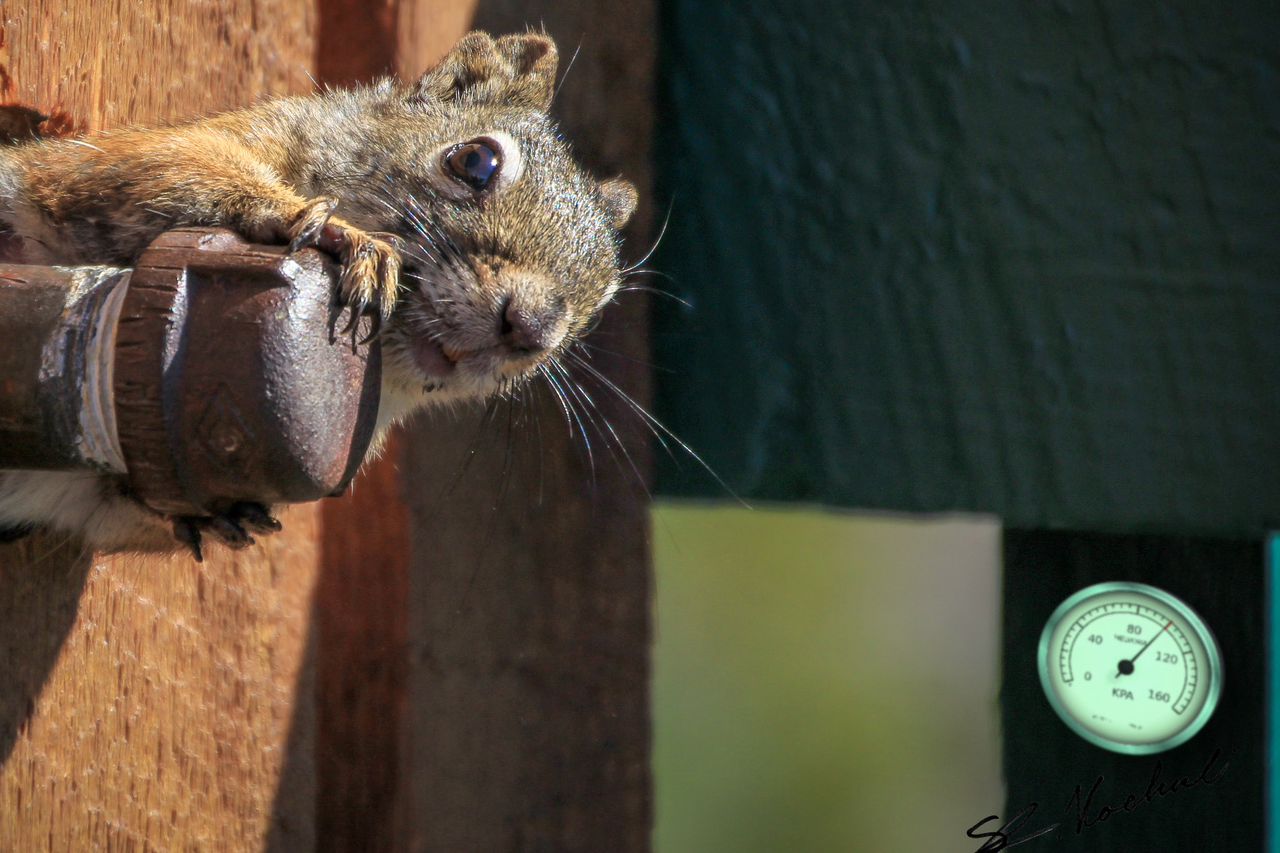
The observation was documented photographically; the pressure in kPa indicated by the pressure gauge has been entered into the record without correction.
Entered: 100 kPa
